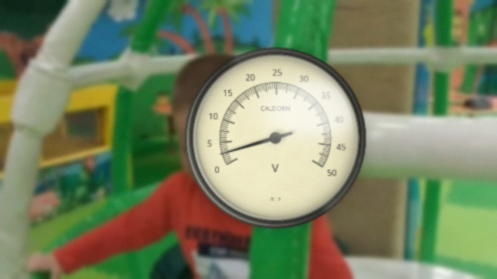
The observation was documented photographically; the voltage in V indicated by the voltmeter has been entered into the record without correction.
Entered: 2.5 V
